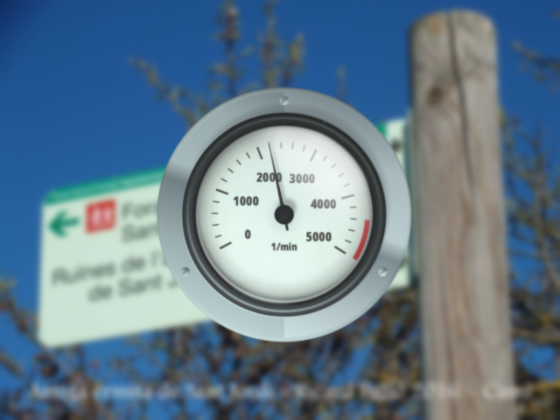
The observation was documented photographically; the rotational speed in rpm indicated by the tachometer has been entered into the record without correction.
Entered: 2200 rpm
